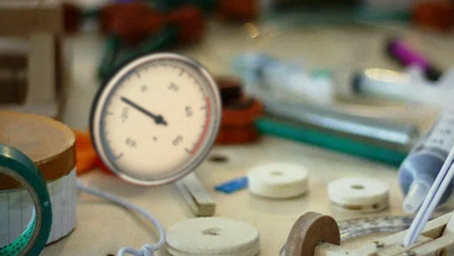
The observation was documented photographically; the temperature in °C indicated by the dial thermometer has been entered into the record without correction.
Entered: -12 °C
